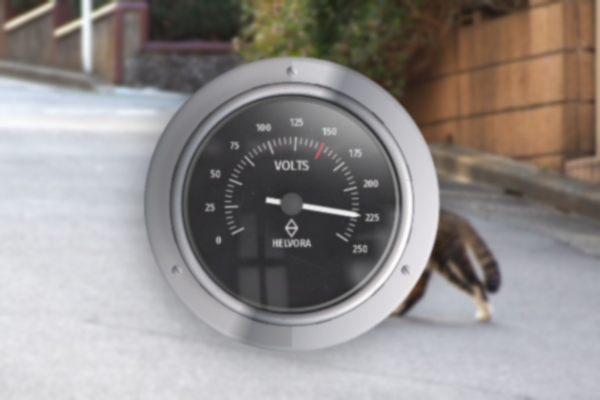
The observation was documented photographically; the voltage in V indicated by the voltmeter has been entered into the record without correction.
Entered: 225 V
